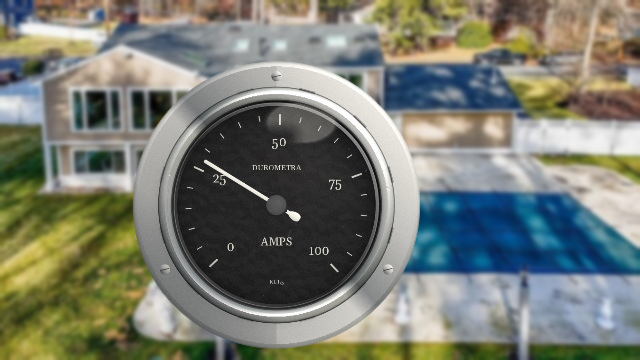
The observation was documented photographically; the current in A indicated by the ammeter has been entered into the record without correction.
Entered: 27.5 A
